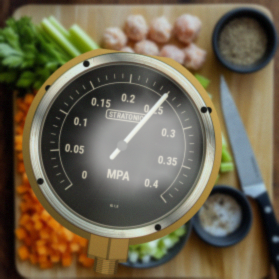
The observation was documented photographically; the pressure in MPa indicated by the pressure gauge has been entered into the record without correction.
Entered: 0.25 MPa
